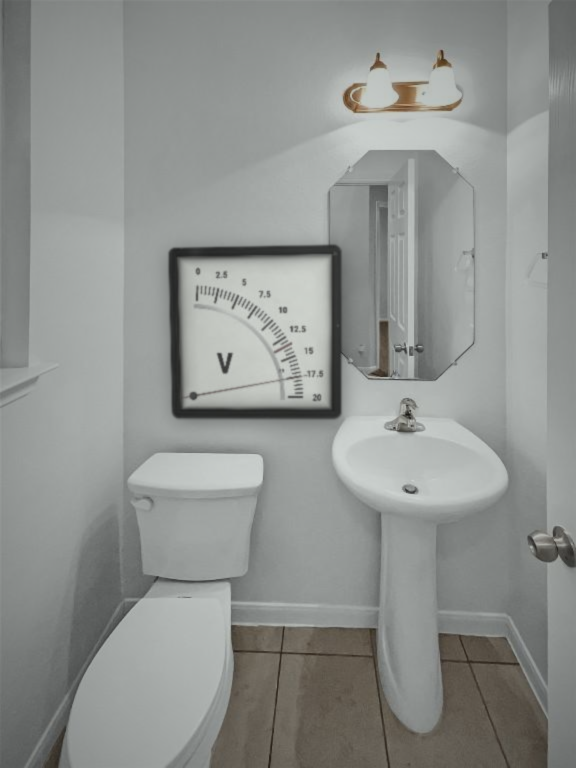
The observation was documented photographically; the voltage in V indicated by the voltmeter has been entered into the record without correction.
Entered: 17.5 V
